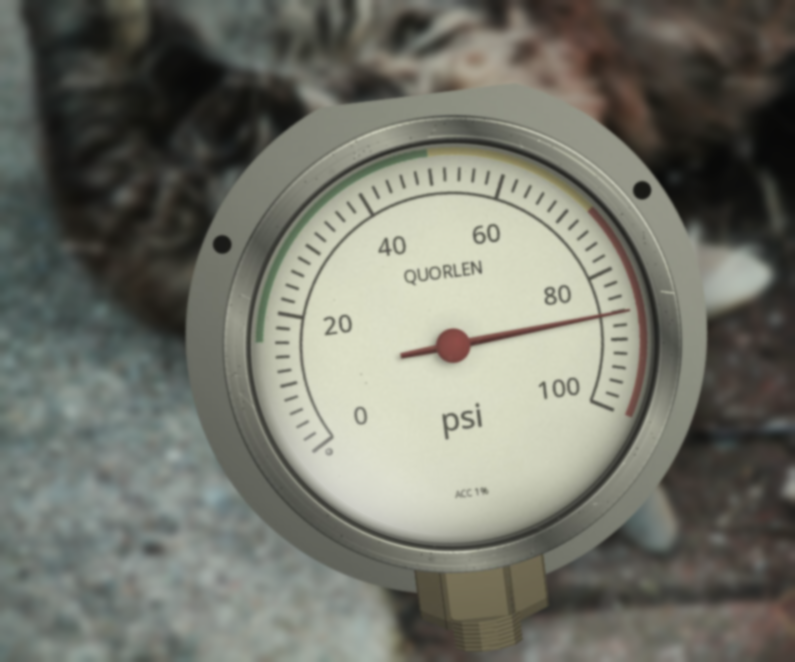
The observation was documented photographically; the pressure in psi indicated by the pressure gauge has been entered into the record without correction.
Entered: 86 psi
